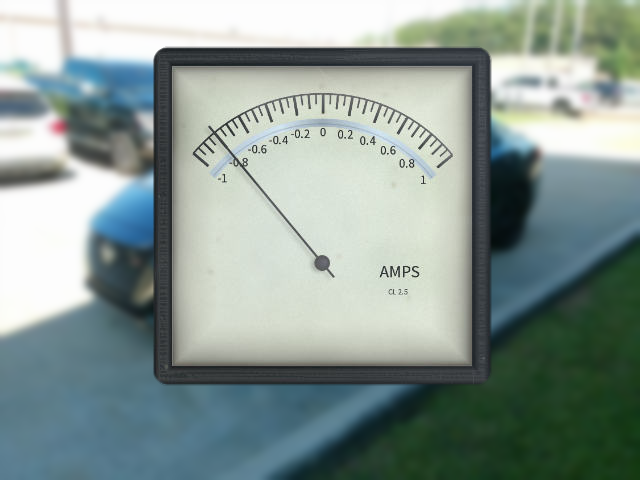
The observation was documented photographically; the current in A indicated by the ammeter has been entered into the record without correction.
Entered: -0.8 A
